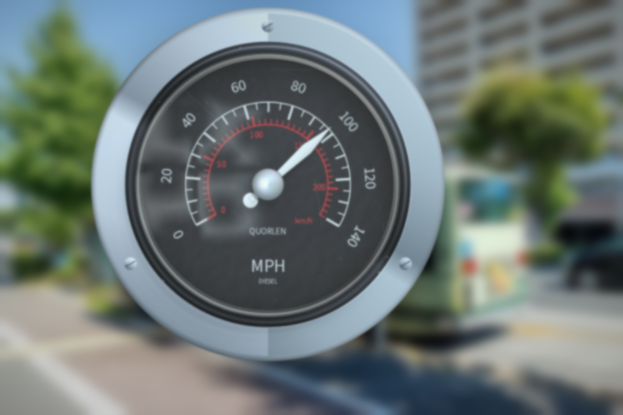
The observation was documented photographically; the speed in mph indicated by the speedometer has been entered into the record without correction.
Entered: 97.5 mph
